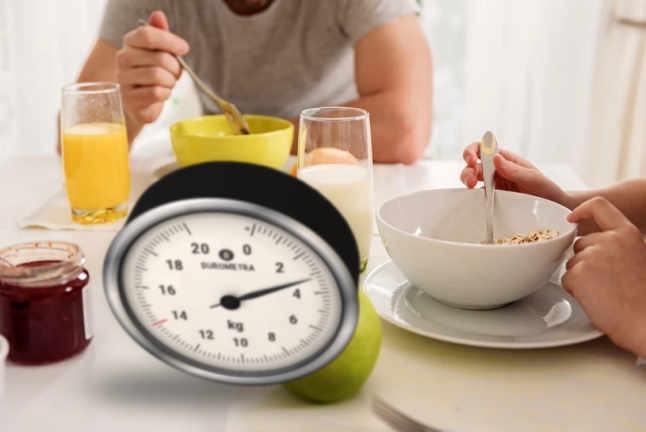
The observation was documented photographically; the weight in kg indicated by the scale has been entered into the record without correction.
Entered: 3 kg
